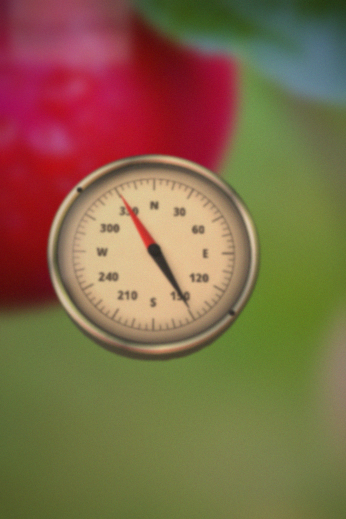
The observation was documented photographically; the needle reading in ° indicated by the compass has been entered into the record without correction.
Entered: 330 °
